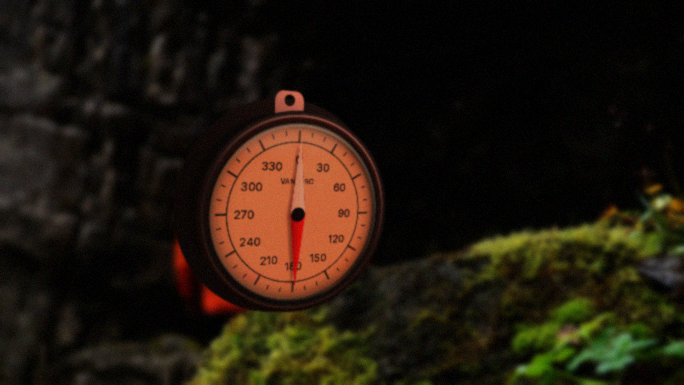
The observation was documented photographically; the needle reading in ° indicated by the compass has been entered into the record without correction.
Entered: 180 °
